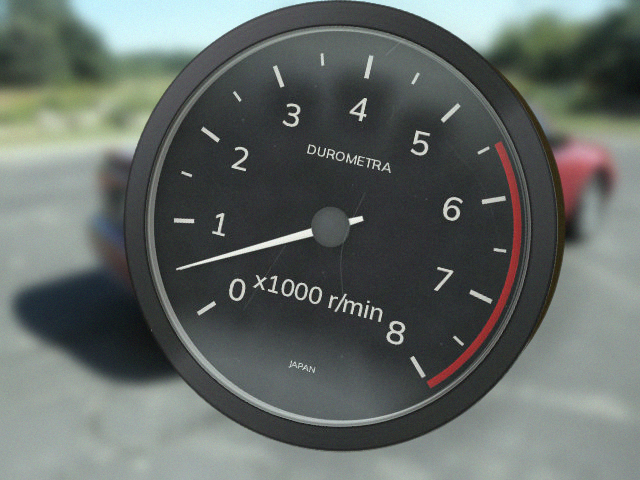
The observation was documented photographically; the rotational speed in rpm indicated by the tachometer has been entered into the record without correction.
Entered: 500 rpm
